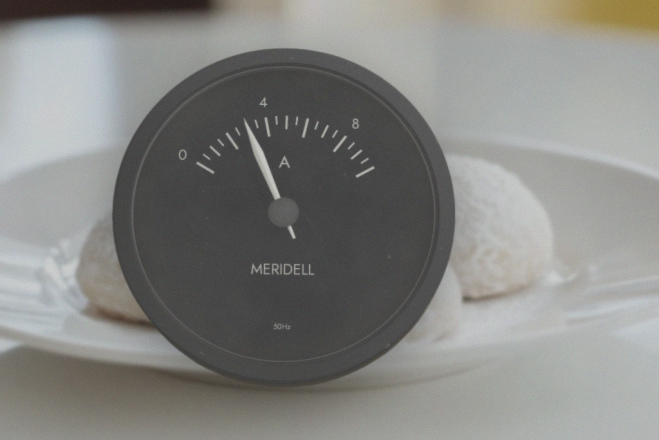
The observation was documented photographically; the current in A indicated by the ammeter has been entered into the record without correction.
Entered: 3 A
